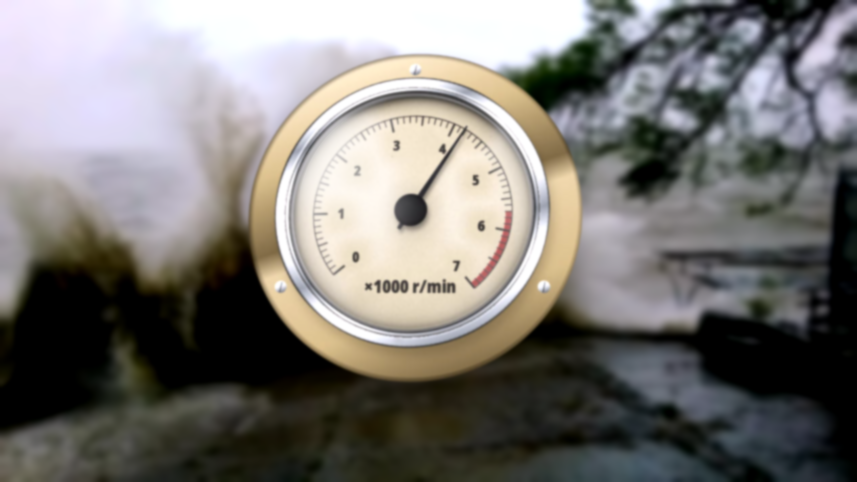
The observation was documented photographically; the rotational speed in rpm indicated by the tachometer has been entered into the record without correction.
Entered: 4200 rpm
